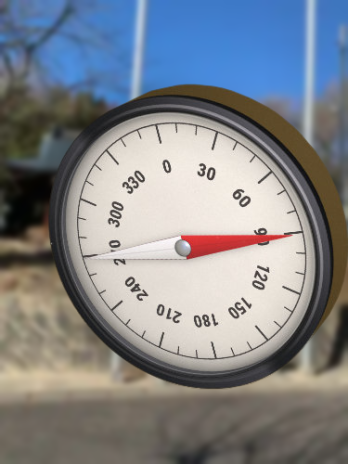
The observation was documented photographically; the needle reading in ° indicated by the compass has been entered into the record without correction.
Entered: 90 °
